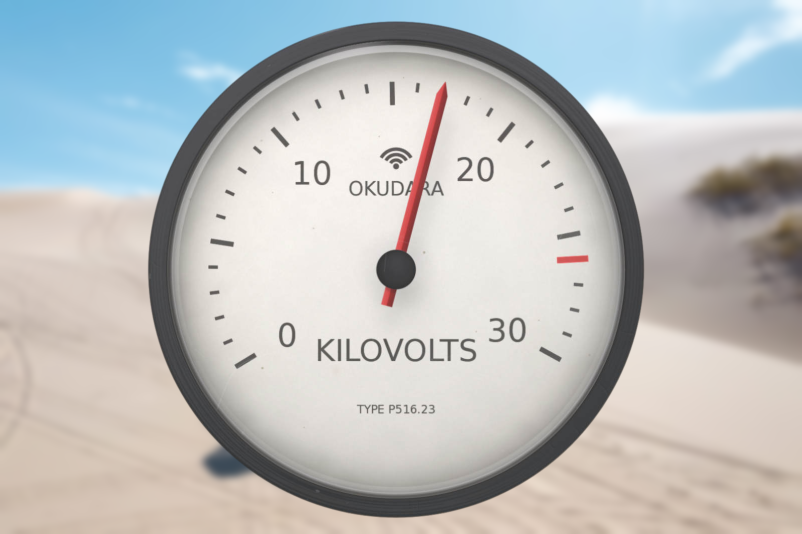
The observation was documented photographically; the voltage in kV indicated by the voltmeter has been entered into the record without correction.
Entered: 17 kV
